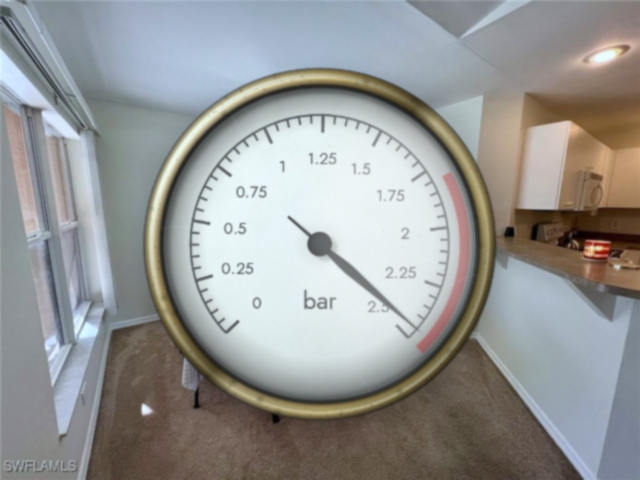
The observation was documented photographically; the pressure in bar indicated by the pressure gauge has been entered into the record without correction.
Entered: 2.45 bar
